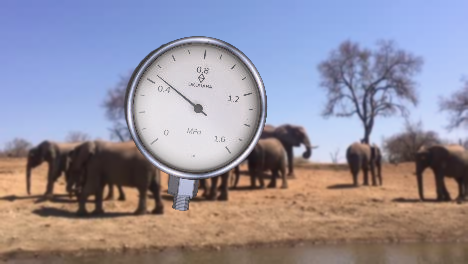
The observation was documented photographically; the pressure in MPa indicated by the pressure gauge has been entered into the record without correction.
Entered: 0.45 MPa
